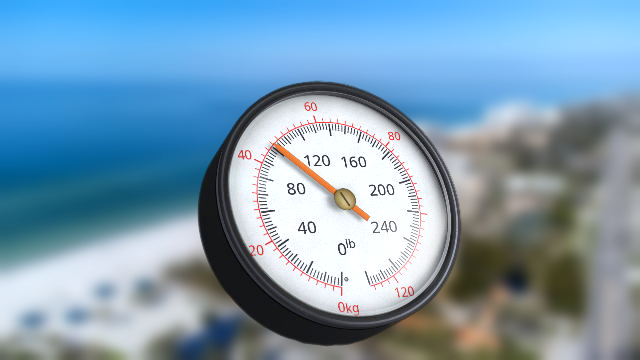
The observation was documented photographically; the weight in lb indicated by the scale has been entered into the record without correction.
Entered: 100 lb
